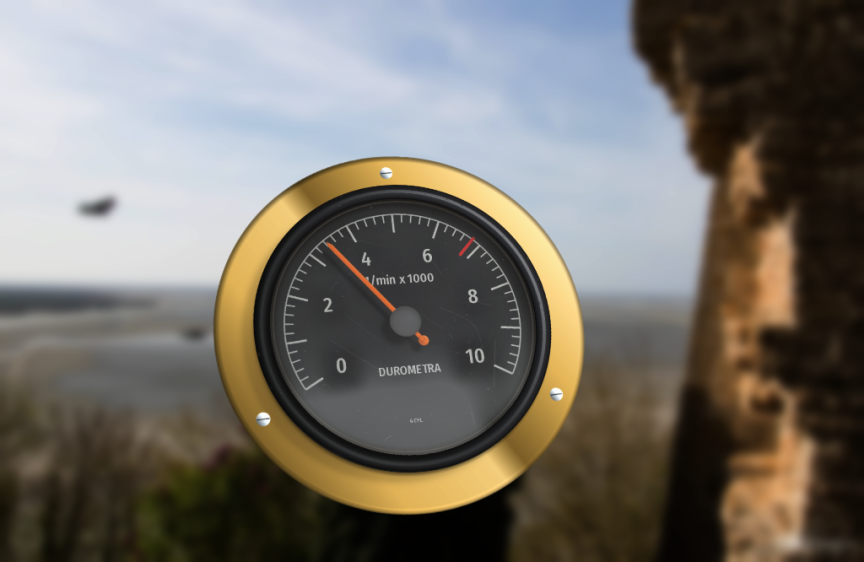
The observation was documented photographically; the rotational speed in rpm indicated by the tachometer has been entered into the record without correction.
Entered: 3400 rpm
